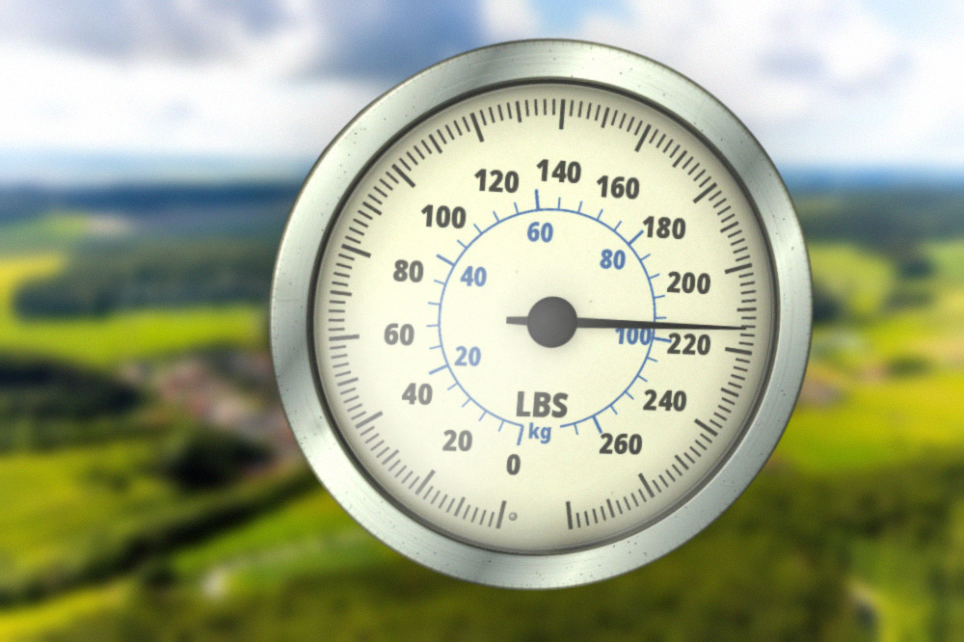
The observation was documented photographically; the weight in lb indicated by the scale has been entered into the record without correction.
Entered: 214 lb
